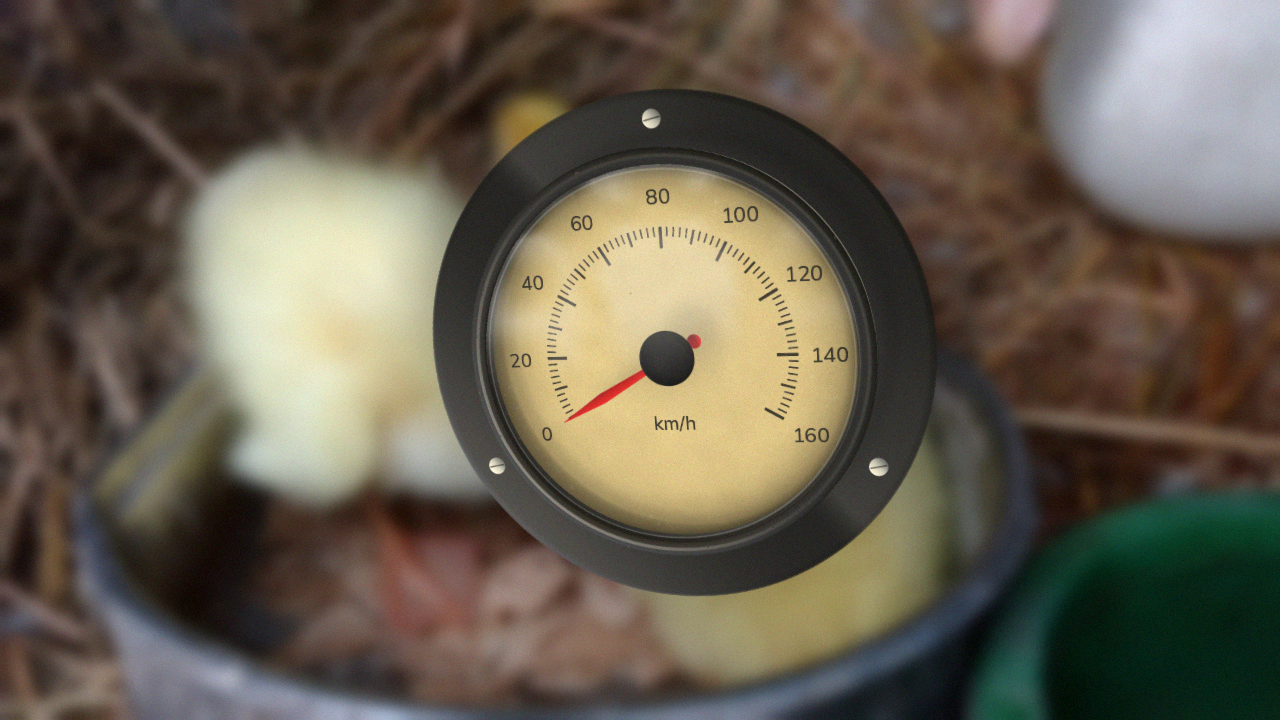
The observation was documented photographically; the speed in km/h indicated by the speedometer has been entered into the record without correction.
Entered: 0 km/h
